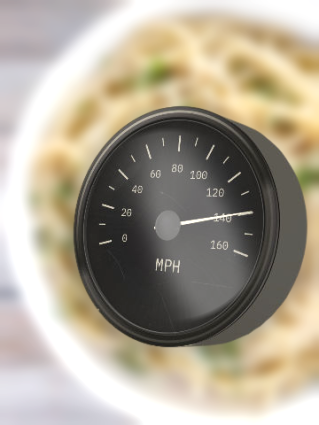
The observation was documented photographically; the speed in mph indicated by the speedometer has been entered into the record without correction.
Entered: 140 mph
